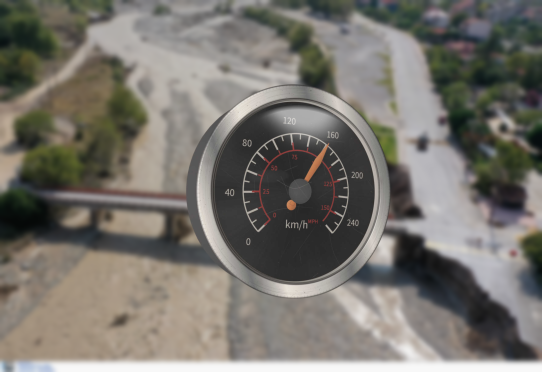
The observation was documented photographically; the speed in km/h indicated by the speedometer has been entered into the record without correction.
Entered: 160 km/h
